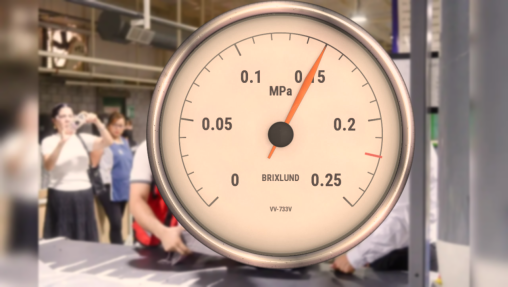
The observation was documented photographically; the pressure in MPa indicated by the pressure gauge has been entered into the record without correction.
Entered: 0.15 MPa
